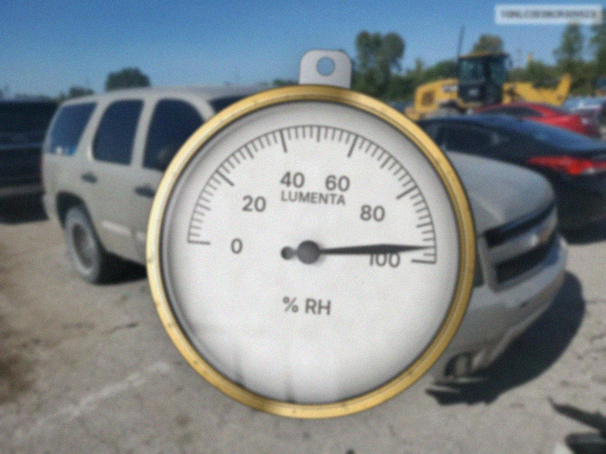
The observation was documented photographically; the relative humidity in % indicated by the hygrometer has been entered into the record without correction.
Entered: 96 %
